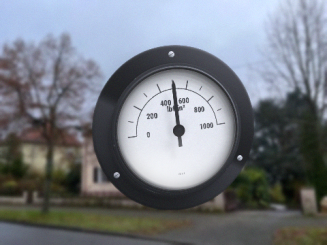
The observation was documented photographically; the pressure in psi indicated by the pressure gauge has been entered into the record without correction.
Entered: 500 psi
